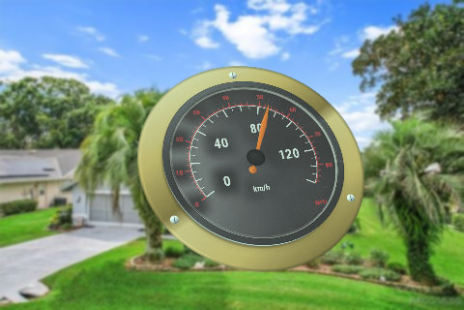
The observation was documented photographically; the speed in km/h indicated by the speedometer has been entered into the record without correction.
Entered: 85 km/h
